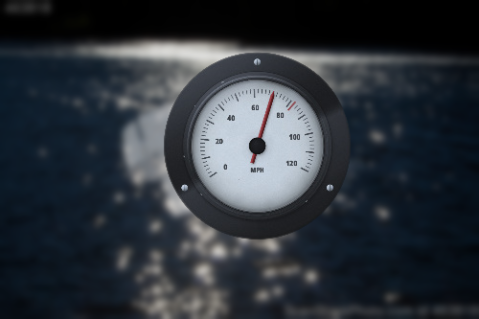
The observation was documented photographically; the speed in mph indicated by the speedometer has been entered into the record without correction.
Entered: 70 mph
